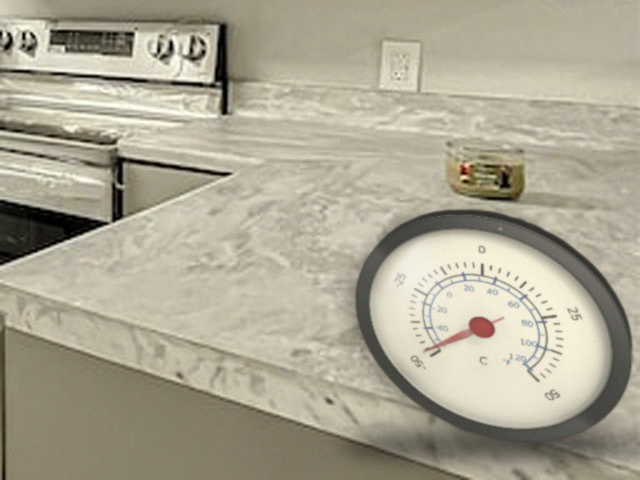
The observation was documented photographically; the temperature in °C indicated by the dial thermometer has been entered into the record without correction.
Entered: -47.5 °C
